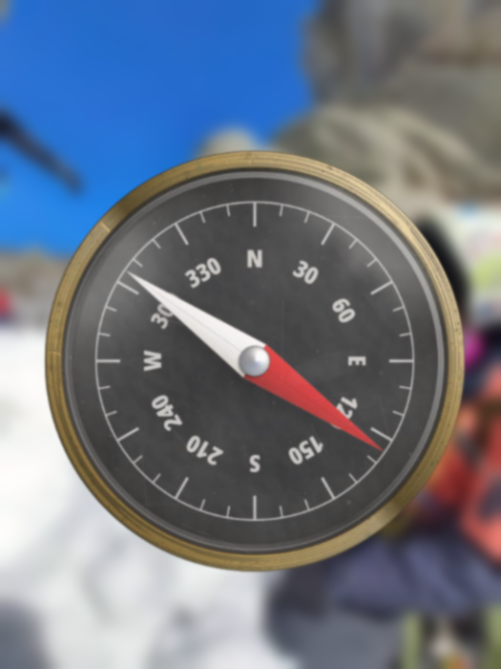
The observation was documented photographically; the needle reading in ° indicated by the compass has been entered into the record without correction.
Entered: 125 °
